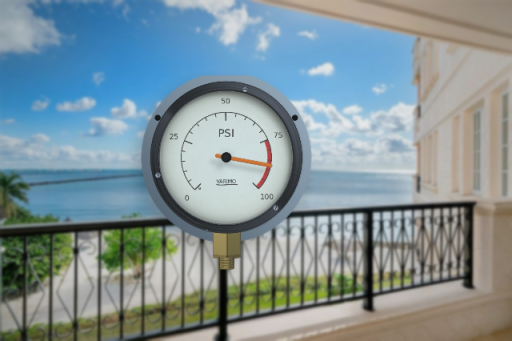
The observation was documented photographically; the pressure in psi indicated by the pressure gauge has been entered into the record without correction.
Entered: 87.5 psi
